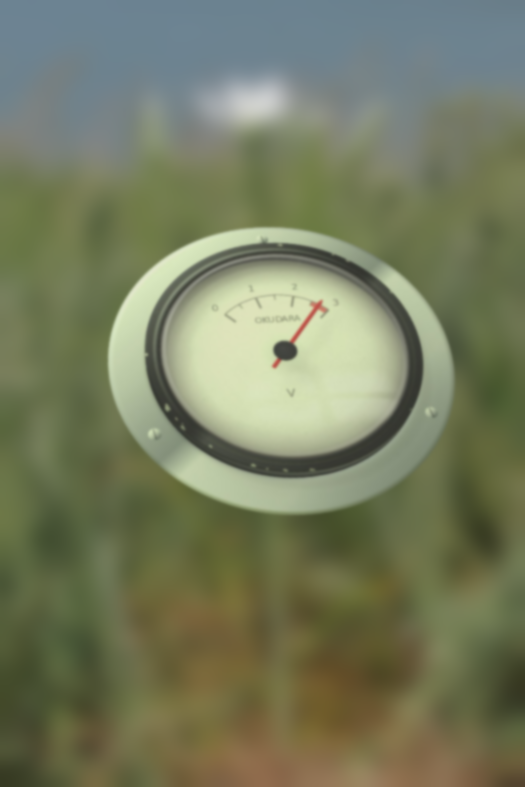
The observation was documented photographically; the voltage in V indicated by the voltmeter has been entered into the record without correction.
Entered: 2.75 V
